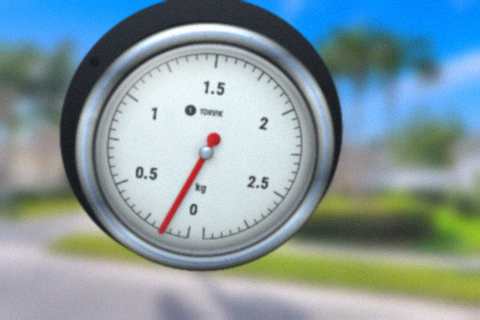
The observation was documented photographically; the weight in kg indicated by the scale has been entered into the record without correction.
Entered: 0.15 kg
